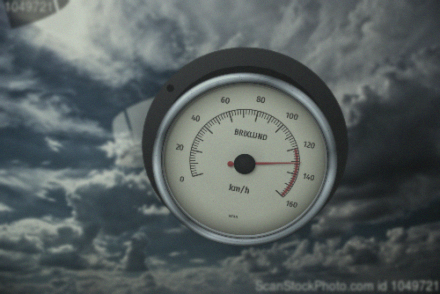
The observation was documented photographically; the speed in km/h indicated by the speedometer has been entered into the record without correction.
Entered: 130 km/h
